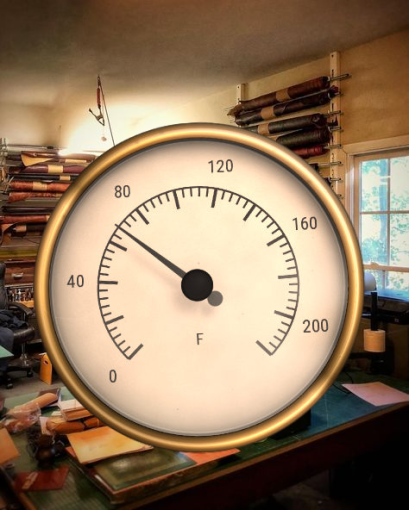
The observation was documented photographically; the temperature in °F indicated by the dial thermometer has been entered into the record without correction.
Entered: 68 °F
